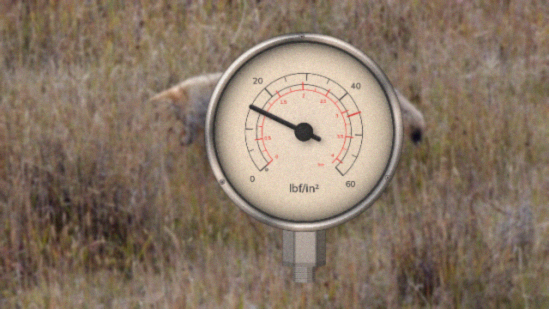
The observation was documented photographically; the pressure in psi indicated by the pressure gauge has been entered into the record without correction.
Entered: 15 psi
